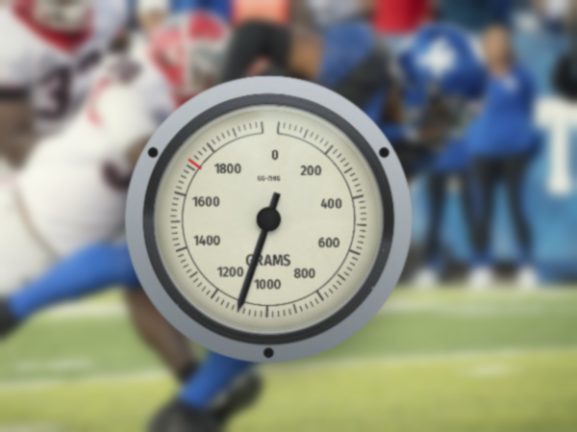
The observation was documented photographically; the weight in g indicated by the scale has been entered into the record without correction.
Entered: 1100 g
